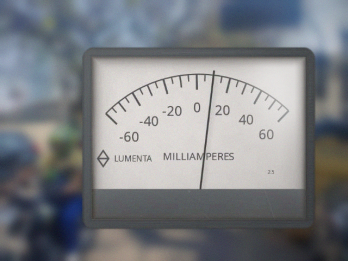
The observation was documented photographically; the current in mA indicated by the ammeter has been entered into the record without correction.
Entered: 10 mA
